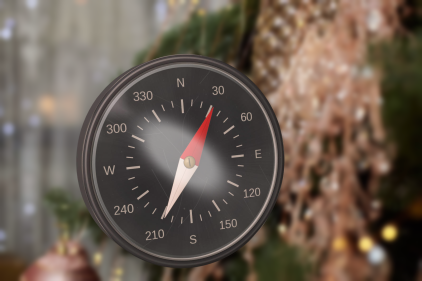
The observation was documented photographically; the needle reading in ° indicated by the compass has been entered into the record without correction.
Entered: 30 °
